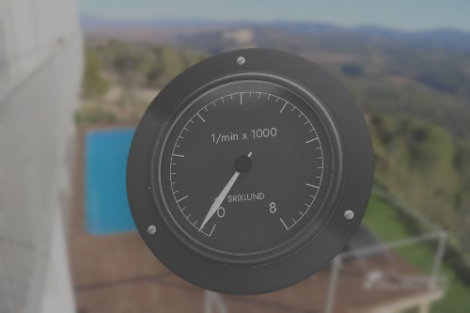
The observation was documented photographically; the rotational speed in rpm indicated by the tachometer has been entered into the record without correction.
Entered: 200 rpm
